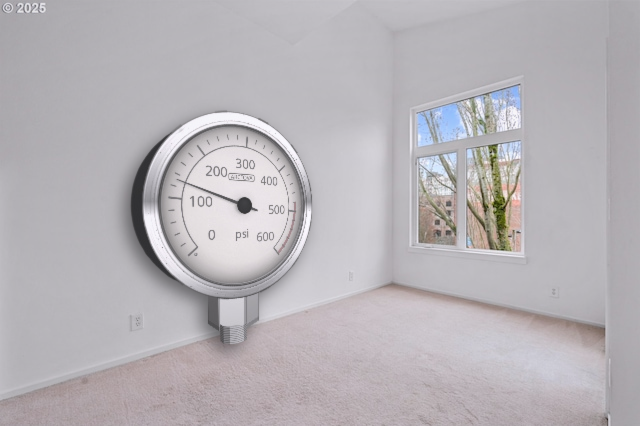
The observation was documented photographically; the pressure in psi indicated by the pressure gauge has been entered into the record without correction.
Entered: 130 psi
